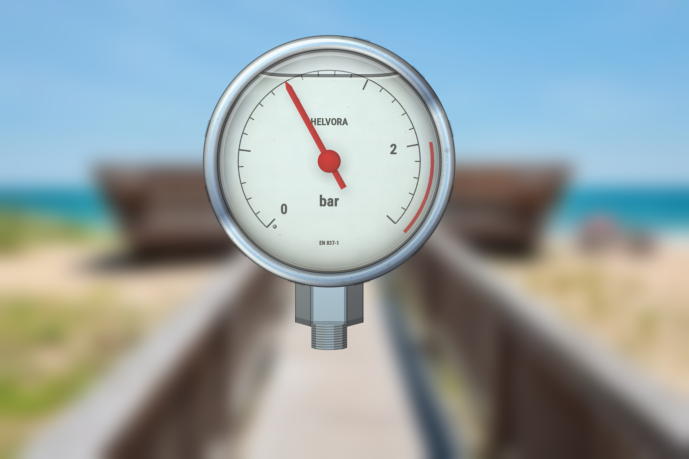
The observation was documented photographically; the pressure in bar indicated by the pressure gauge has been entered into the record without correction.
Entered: 1 bar
